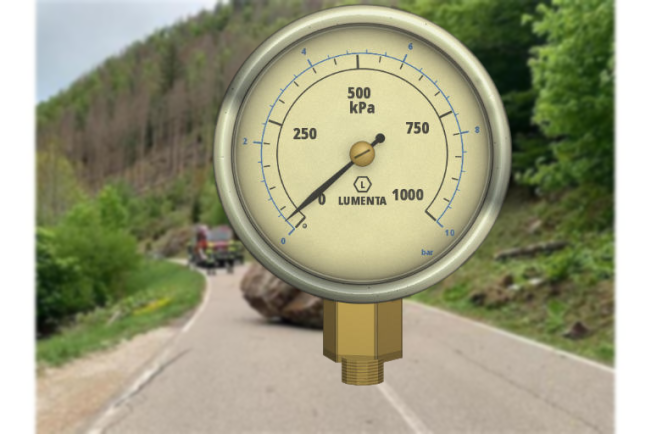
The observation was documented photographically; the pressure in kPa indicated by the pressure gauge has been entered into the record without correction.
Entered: 25 kPa
